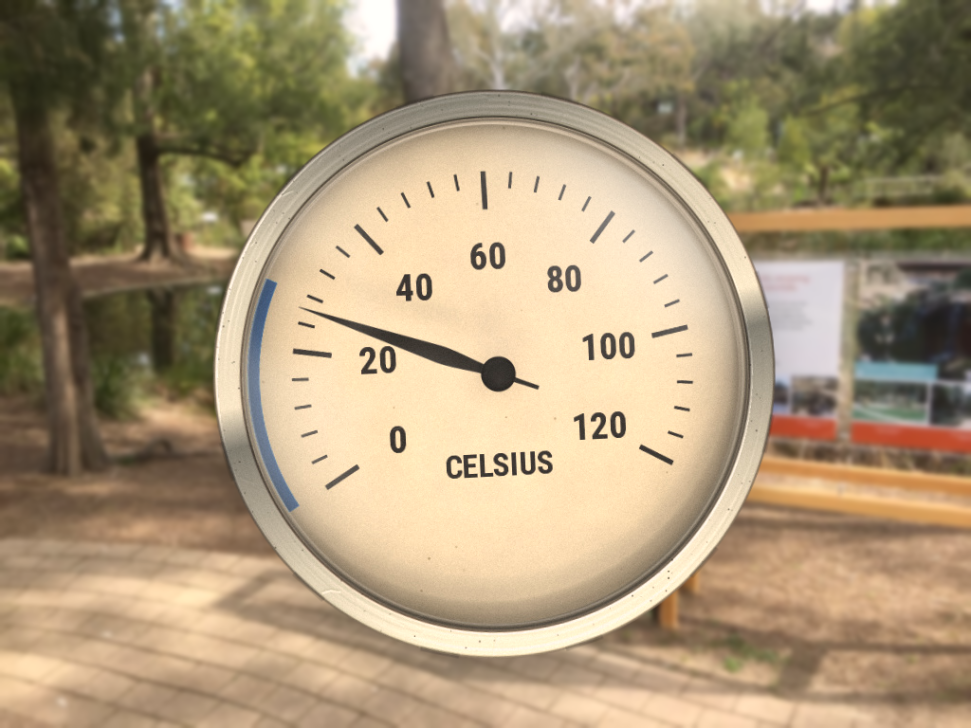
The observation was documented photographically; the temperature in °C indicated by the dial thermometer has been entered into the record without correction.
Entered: 26 °C
